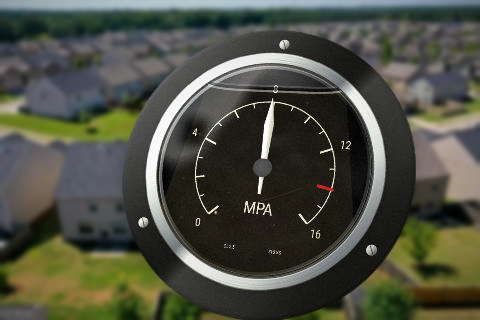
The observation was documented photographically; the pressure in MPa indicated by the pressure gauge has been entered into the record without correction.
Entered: 8 MPa
